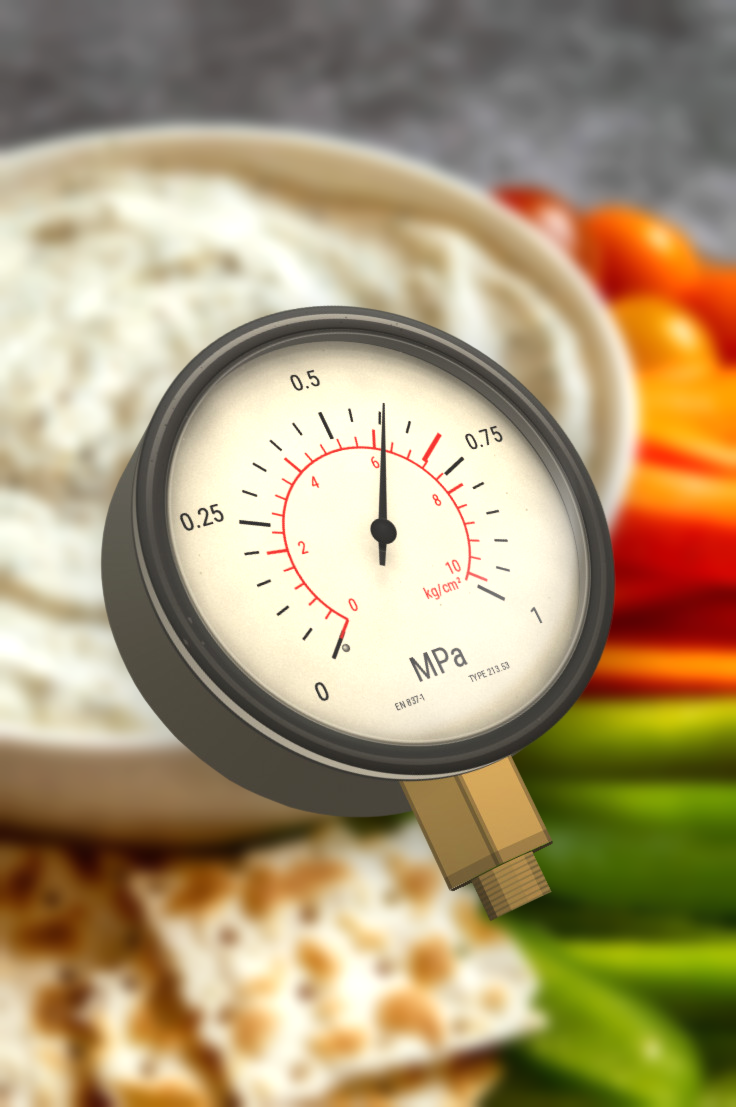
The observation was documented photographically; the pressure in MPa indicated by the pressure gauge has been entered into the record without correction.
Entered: 0.6 MPa
